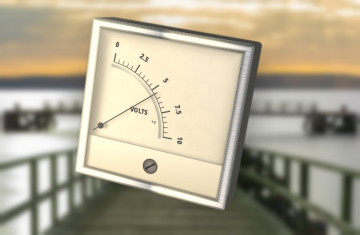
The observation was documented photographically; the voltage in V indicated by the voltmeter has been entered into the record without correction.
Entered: 5.5 V
